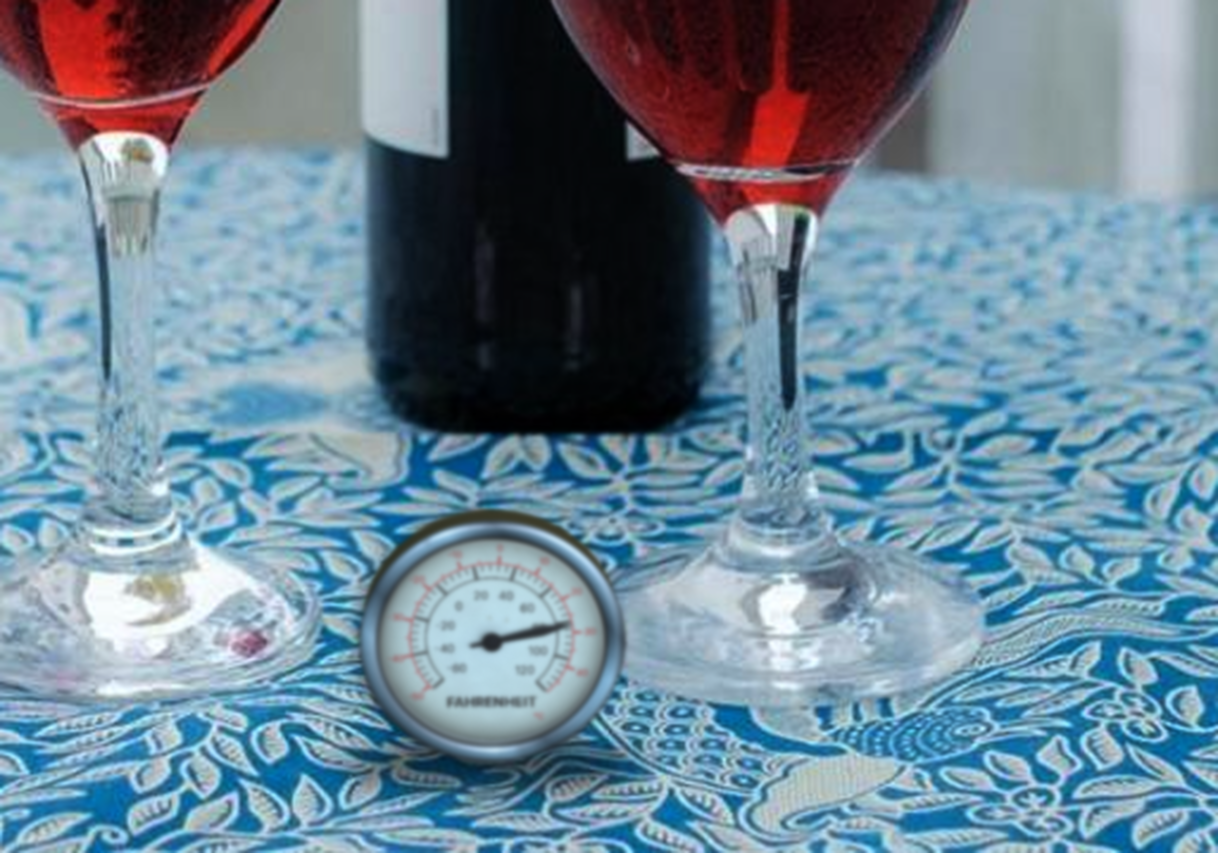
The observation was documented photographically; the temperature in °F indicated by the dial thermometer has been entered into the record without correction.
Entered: 80 °F
